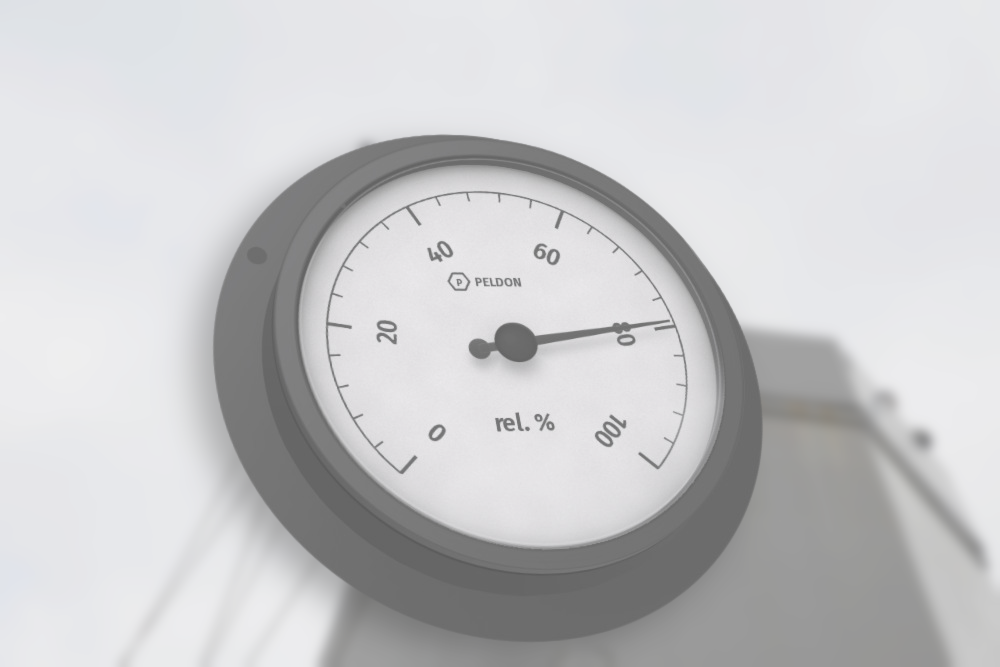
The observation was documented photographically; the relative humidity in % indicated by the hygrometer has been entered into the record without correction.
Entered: 80 %
